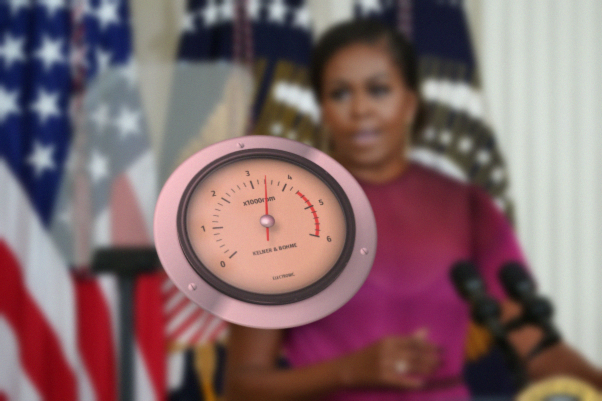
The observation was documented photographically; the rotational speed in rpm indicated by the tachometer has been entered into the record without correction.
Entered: 3400 rpm
